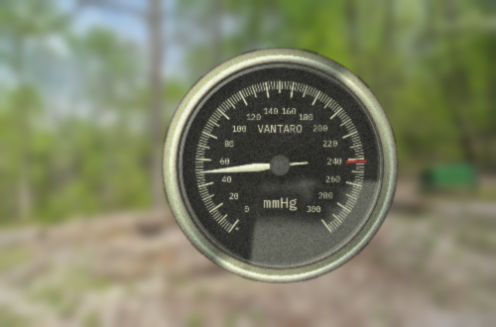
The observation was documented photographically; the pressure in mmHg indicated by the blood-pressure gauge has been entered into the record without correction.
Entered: 50 mmHg
